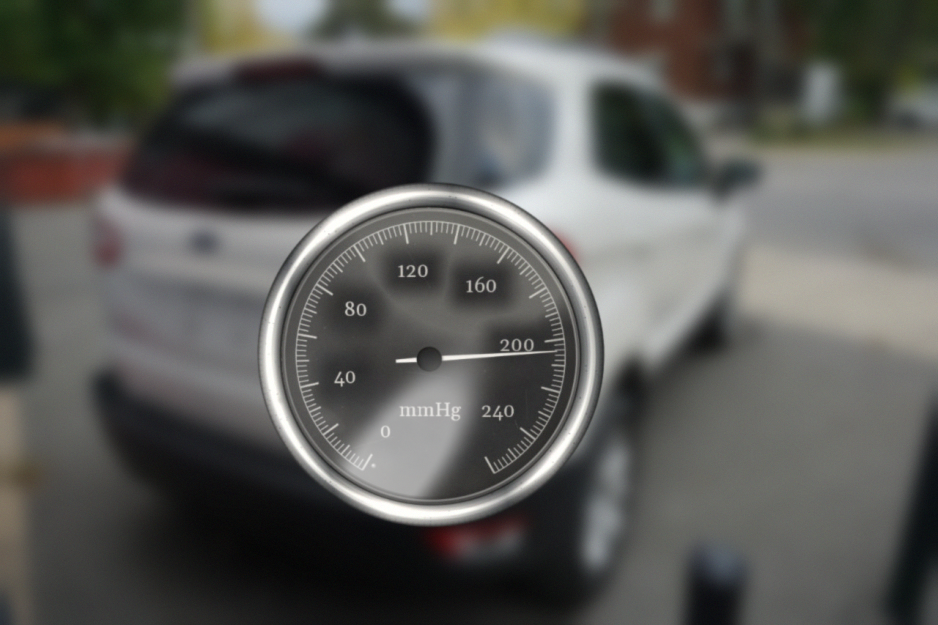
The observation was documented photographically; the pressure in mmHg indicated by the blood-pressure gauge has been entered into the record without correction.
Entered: 204 mmHg
